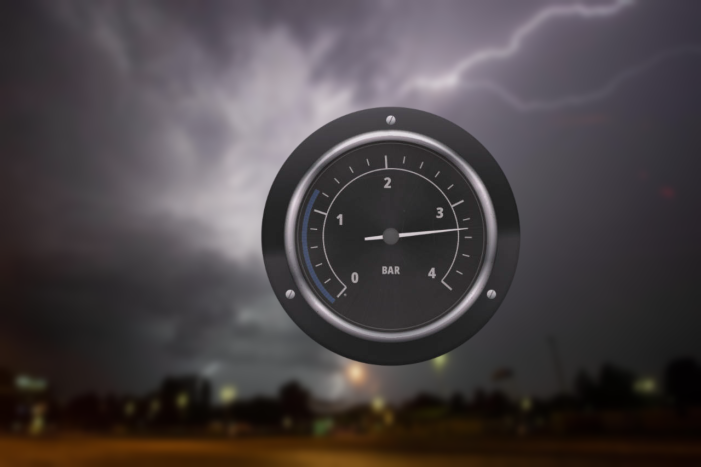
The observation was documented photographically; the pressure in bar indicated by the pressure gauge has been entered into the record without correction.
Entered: 3.3 bar
